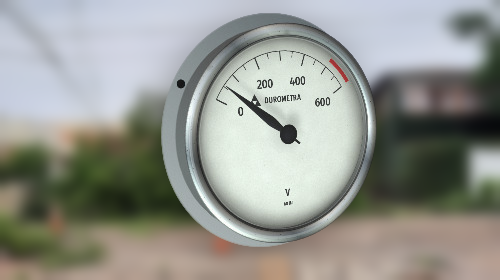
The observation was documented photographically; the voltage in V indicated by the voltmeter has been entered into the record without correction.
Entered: 50 V
